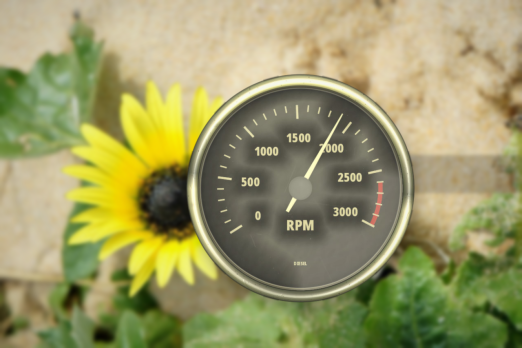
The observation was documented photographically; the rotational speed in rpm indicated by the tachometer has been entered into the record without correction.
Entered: 1900 rpm
